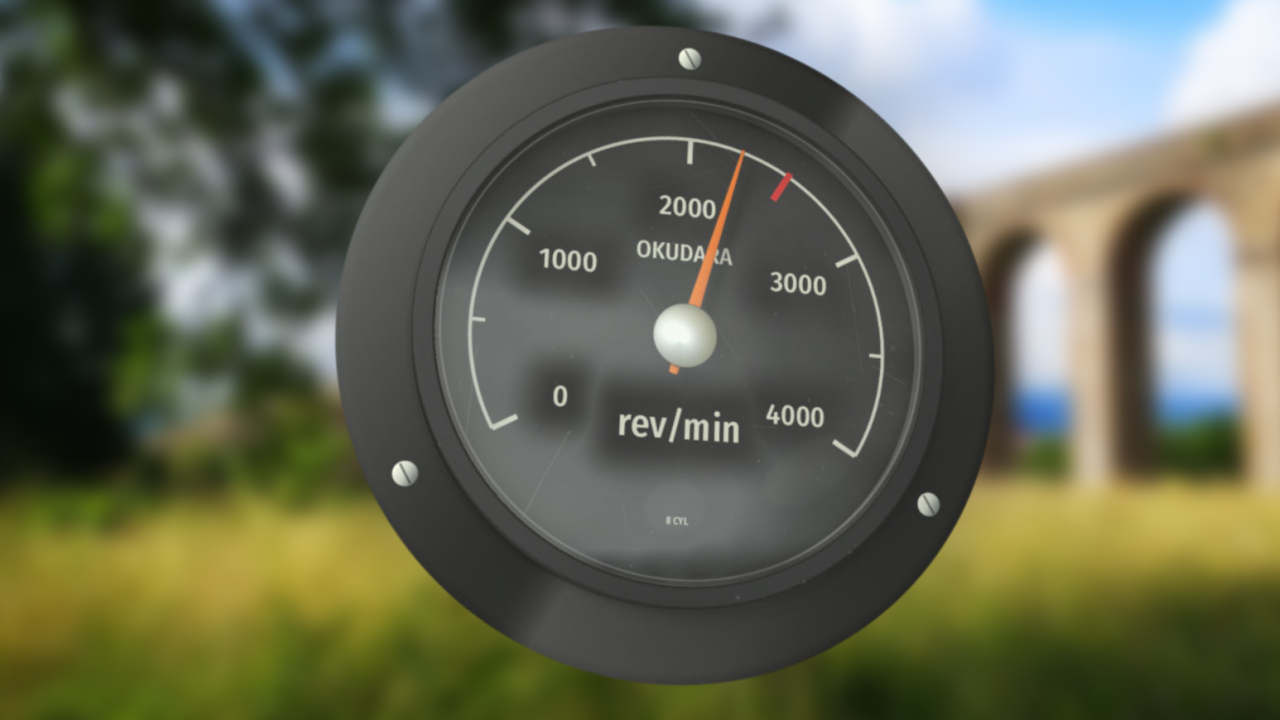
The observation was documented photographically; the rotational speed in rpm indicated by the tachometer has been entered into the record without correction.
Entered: 2250 rpm
